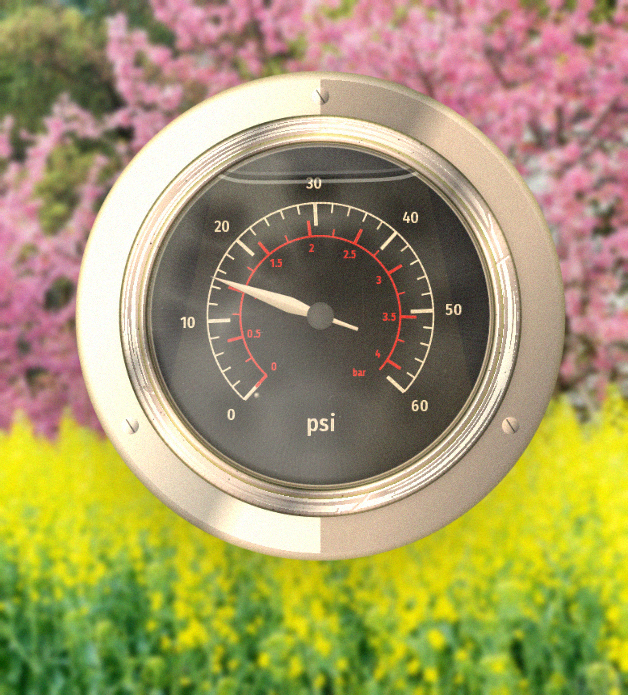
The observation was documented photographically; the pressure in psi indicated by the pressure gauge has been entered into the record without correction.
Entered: 15 psi
